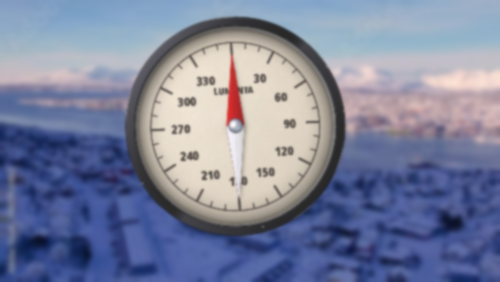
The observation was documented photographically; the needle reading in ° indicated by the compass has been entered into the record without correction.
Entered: 0 °
